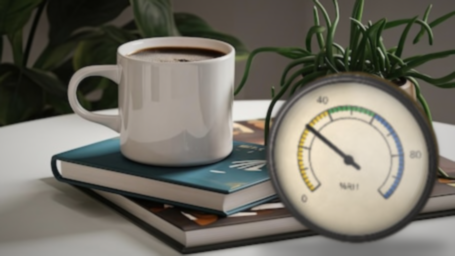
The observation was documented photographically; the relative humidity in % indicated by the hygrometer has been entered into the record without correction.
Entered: 30 %
